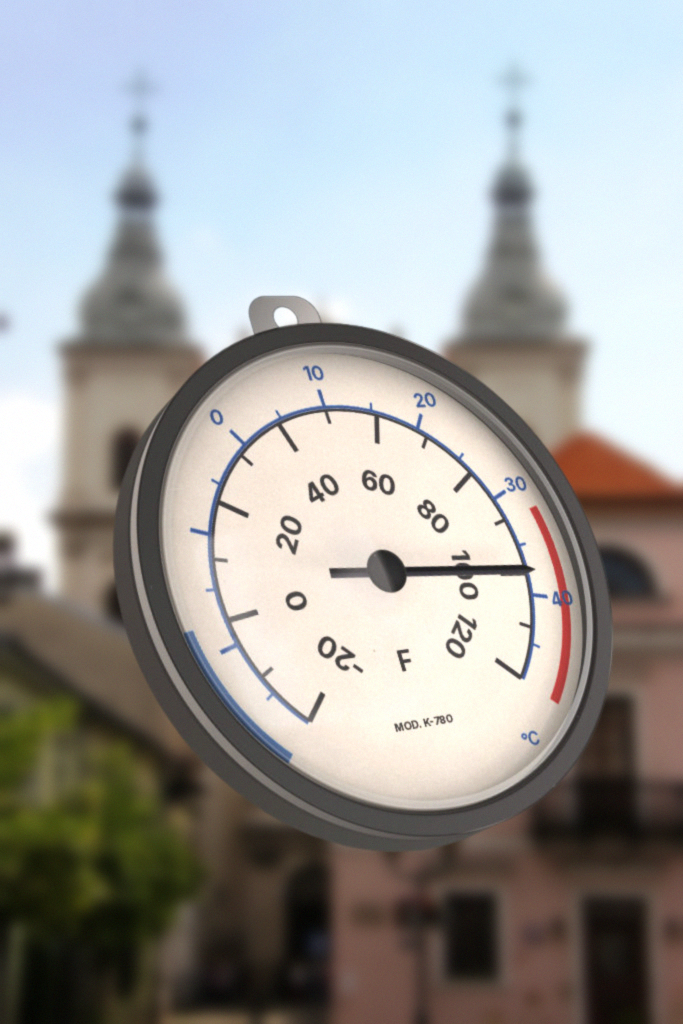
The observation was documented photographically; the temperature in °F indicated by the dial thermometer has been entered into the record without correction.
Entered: 100 °F
